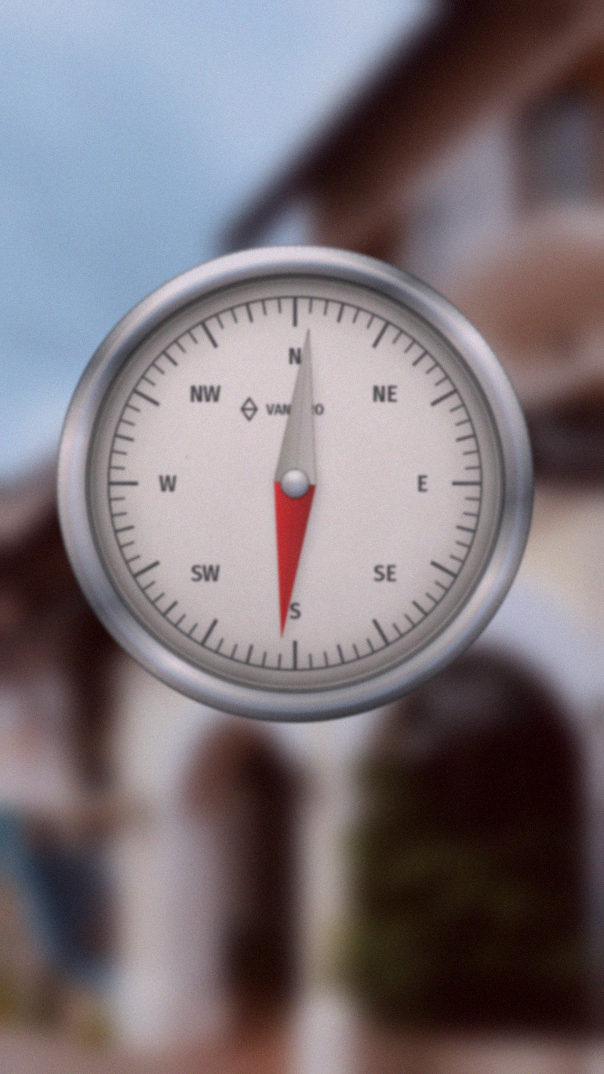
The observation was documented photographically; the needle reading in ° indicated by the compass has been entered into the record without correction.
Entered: 185 °
